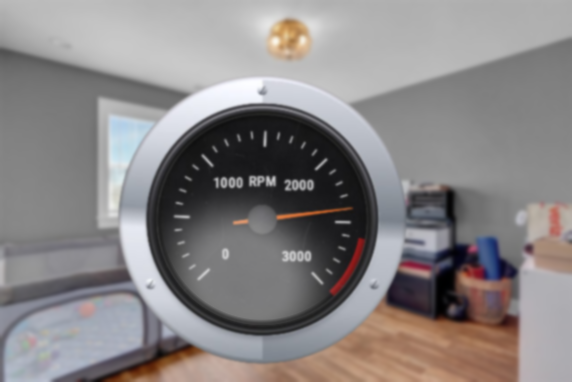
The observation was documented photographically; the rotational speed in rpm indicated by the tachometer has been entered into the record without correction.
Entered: 2400 rpm
